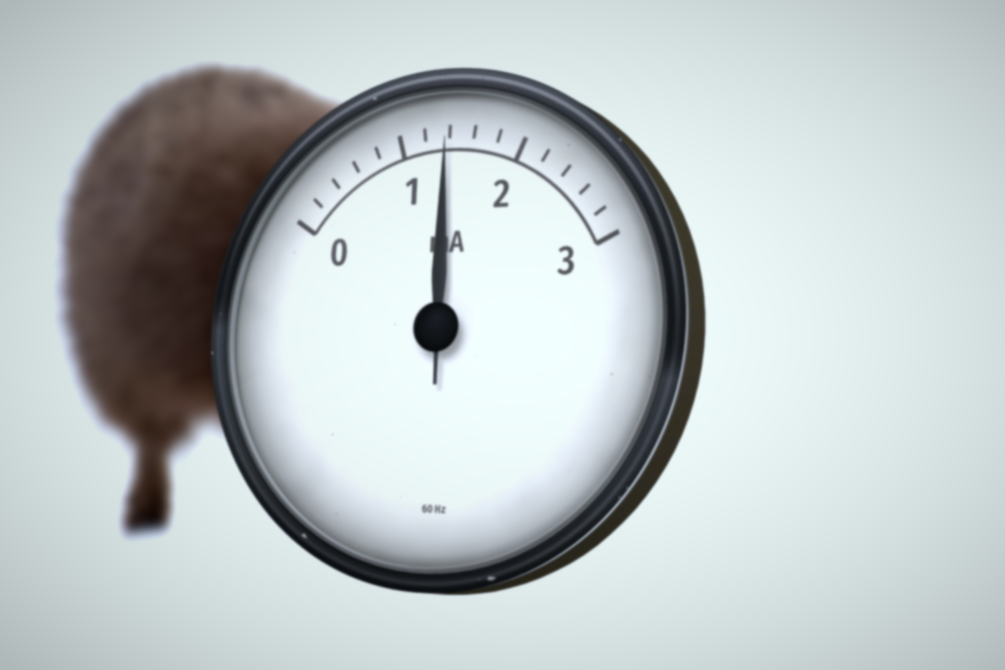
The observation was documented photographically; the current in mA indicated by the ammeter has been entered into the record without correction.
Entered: 1.4 mA
